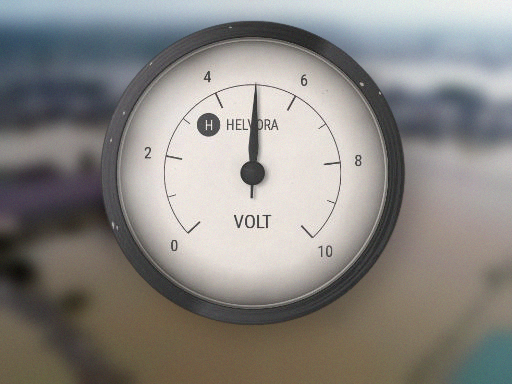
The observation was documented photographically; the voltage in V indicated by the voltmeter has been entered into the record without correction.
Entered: 5 V
